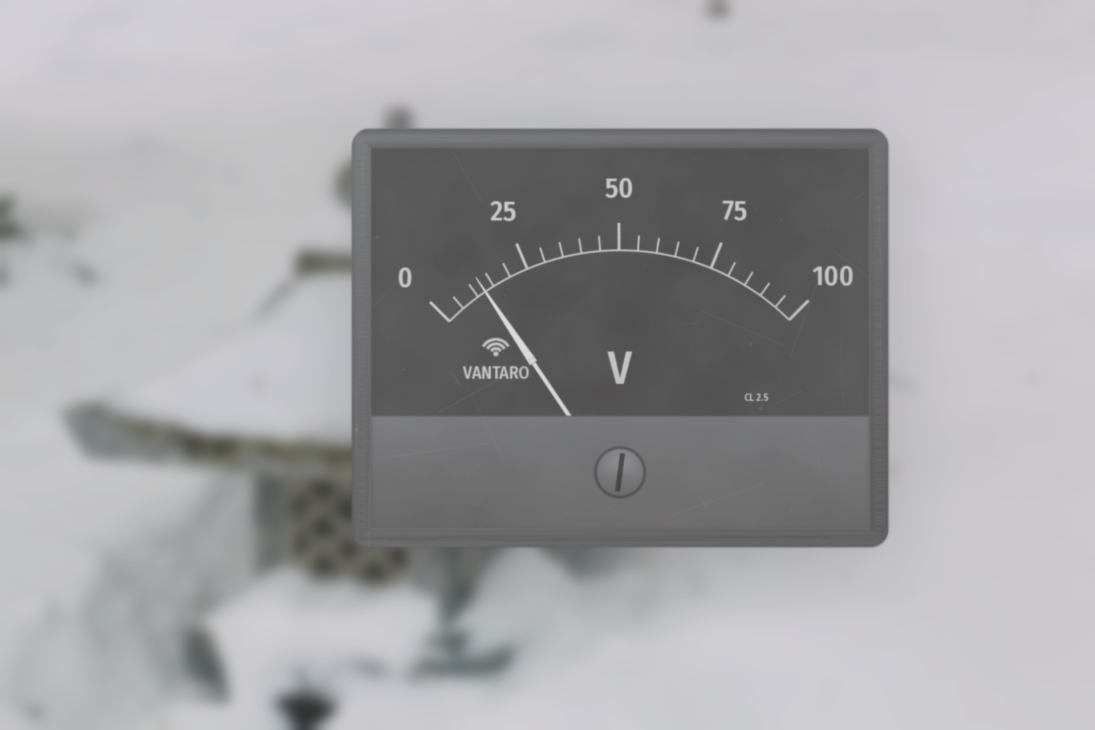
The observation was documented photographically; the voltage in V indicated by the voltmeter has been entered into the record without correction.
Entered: 12.5 V
